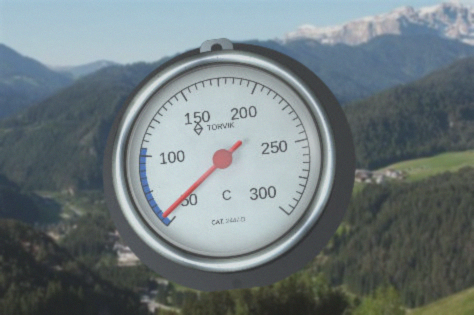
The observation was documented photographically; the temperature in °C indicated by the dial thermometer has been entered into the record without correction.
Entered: 55 °C
